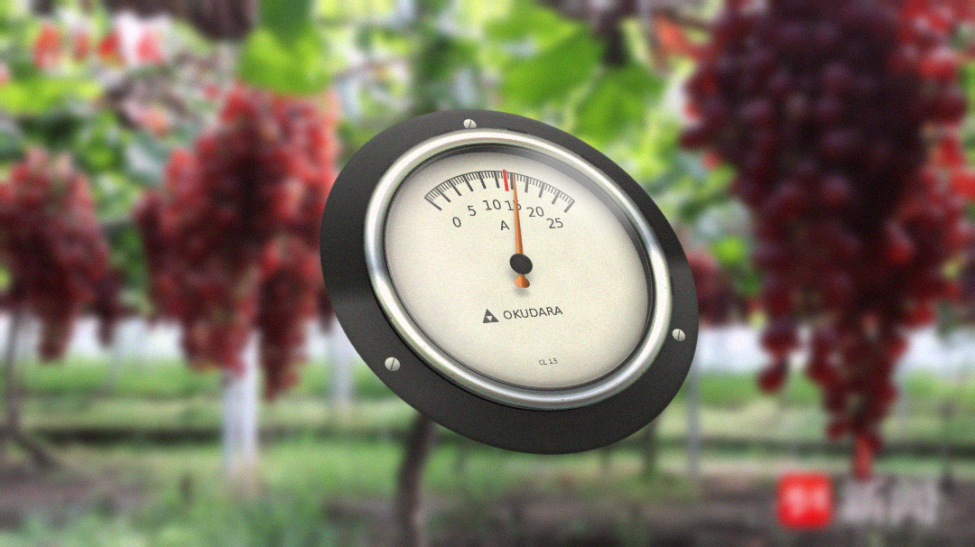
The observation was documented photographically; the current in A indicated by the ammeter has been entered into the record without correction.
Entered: 15 A
